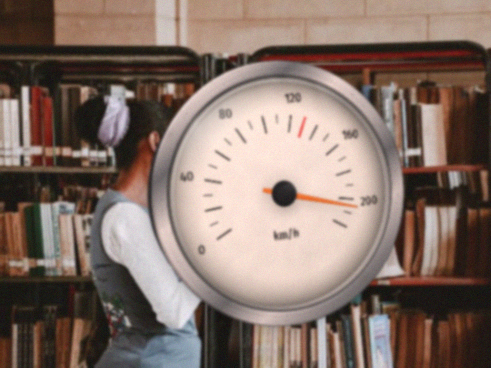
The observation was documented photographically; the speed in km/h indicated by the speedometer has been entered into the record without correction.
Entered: 205 km/h
